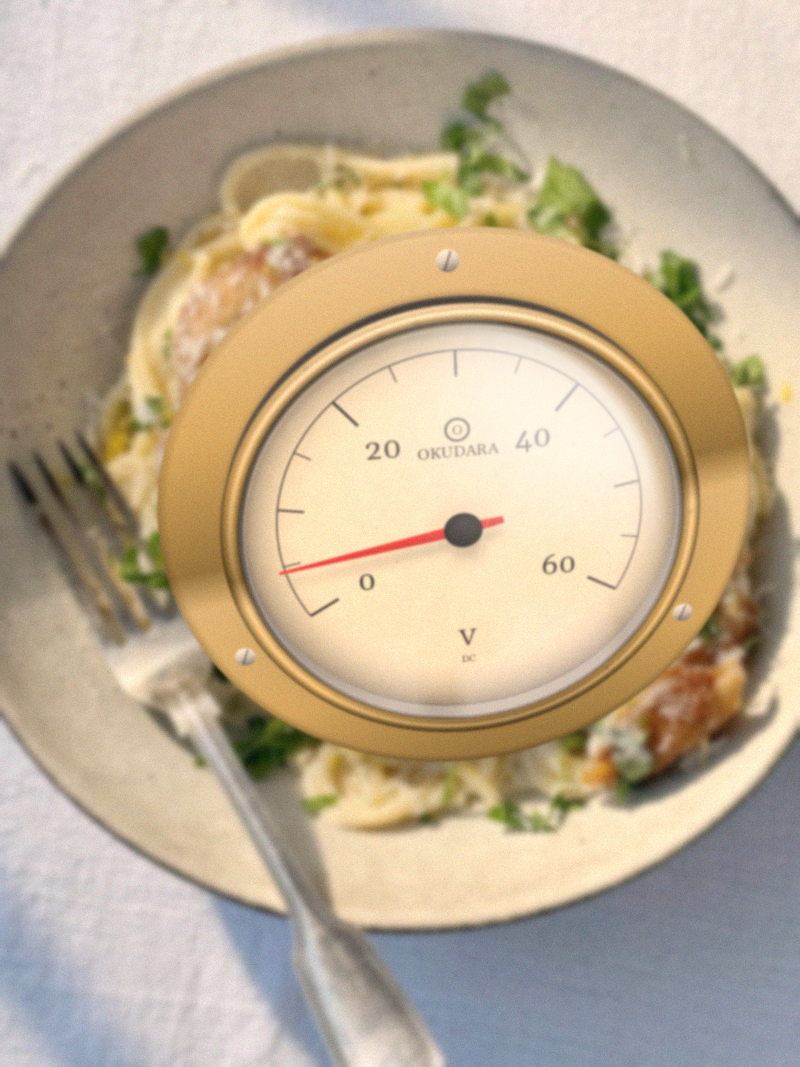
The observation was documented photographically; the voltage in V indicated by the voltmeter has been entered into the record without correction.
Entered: 5 V
